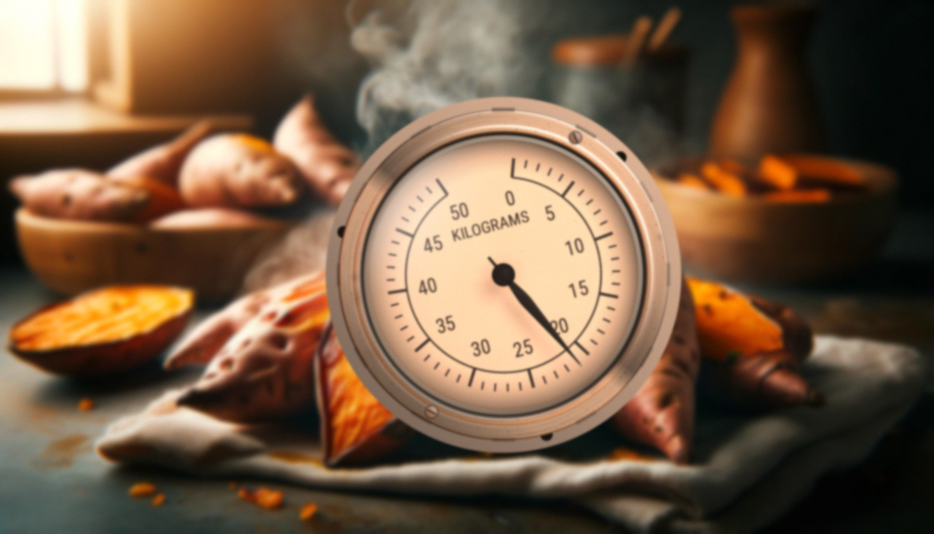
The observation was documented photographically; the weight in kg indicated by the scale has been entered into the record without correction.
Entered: 21 kg
